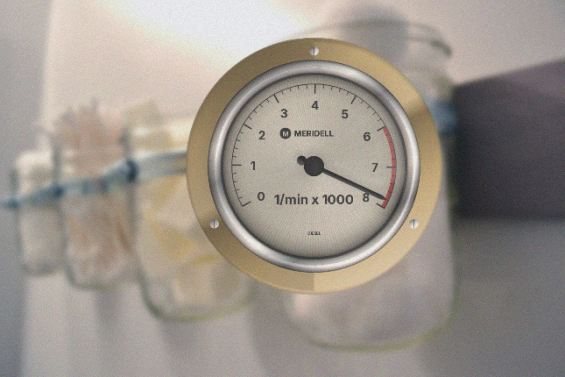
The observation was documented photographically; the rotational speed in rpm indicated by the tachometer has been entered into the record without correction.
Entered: 7800 rpm
